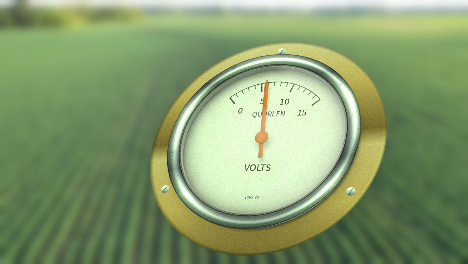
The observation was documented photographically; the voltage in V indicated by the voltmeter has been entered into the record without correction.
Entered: 6 V
